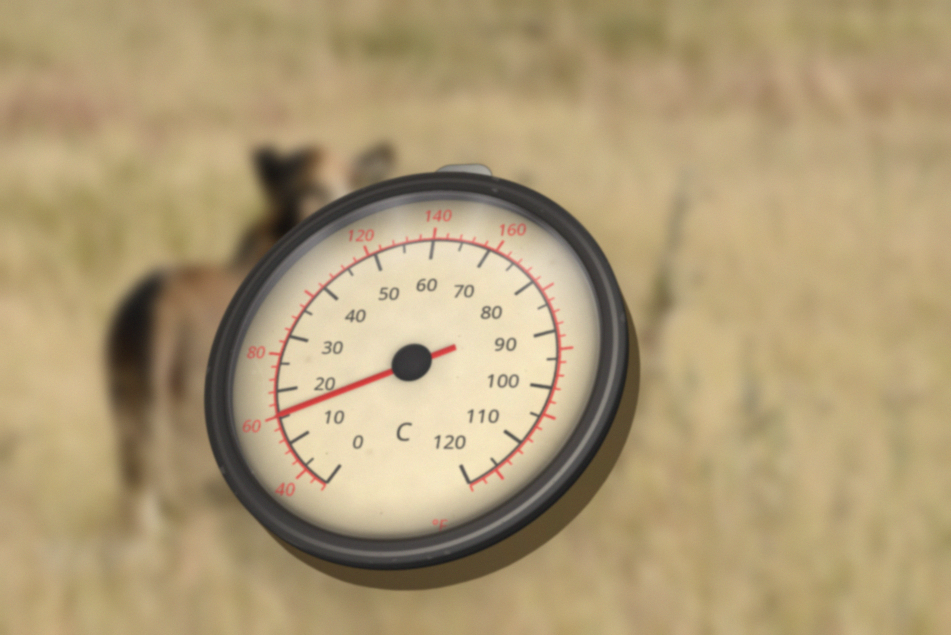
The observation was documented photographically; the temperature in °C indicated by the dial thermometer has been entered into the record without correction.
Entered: 15 °C
